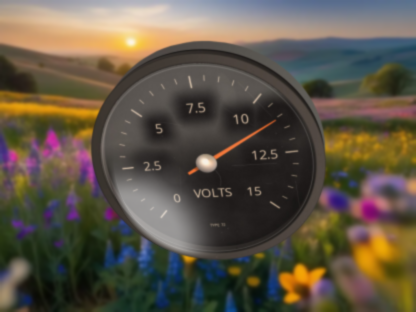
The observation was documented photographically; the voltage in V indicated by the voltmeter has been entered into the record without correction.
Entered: 11 V
